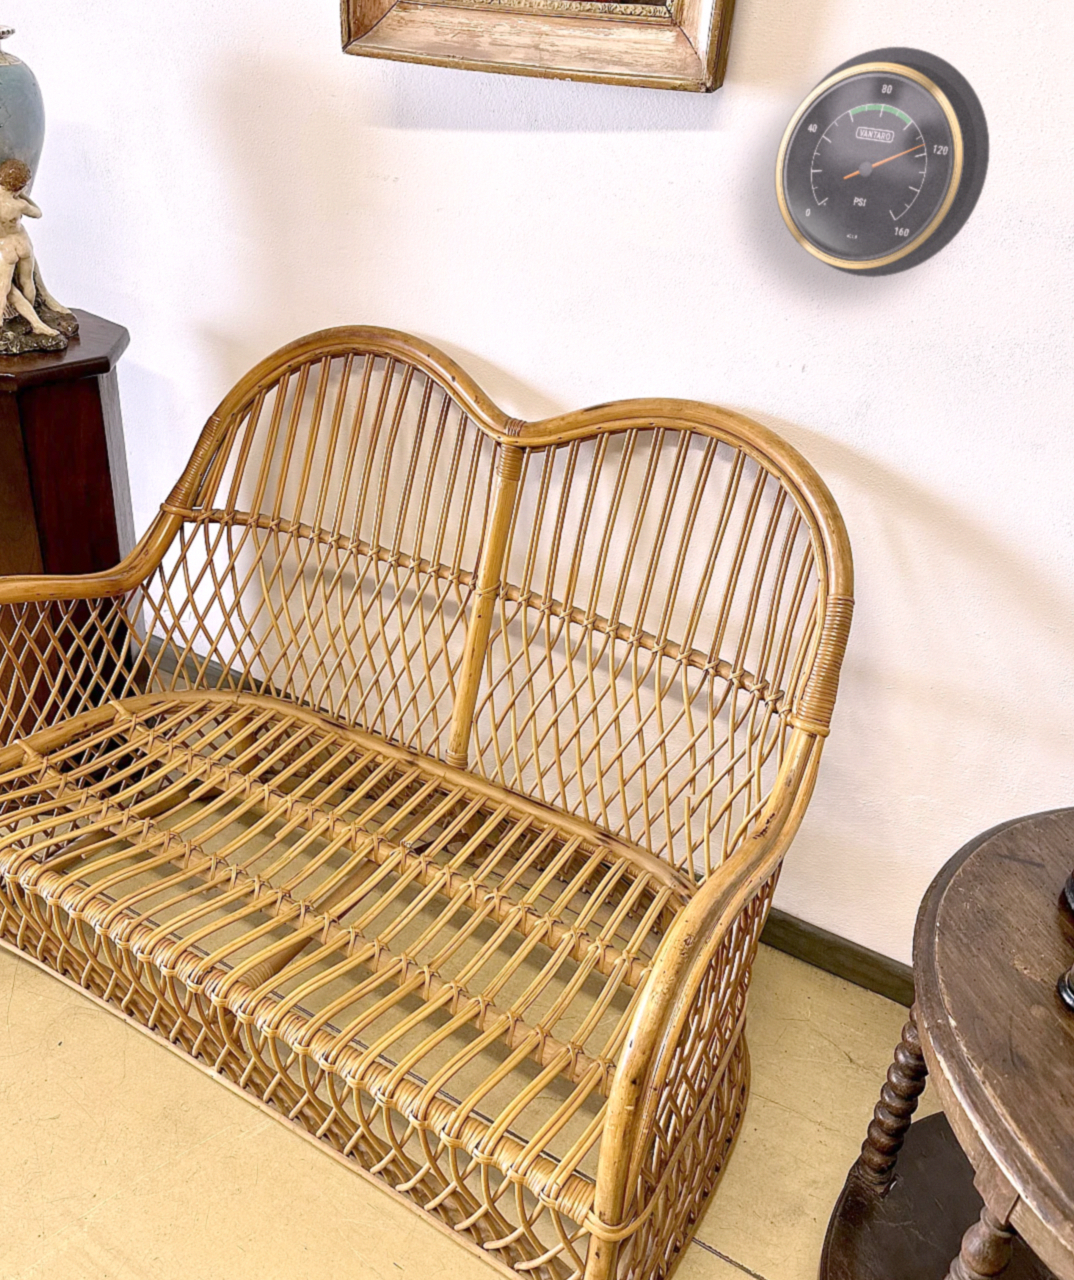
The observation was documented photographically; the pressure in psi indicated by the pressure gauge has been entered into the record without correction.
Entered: 115 psi
